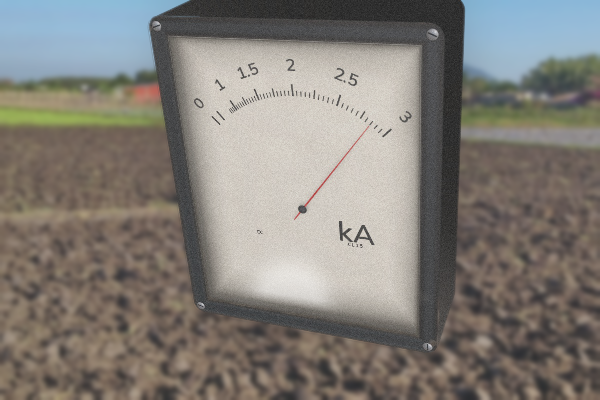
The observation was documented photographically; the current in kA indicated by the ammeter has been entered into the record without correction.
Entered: 2.85 kA
